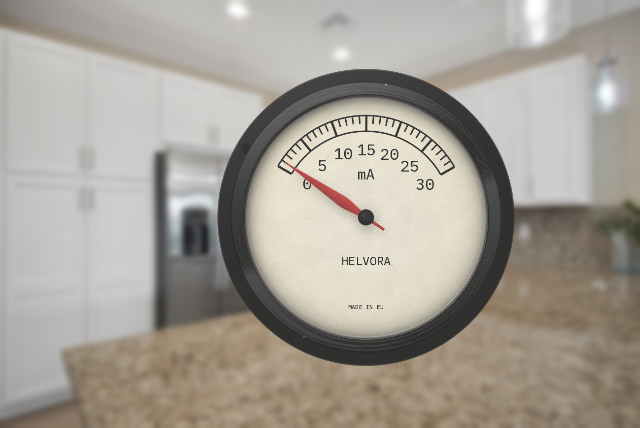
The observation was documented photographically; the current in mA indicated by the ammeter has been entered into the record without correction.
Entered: 1 mA
